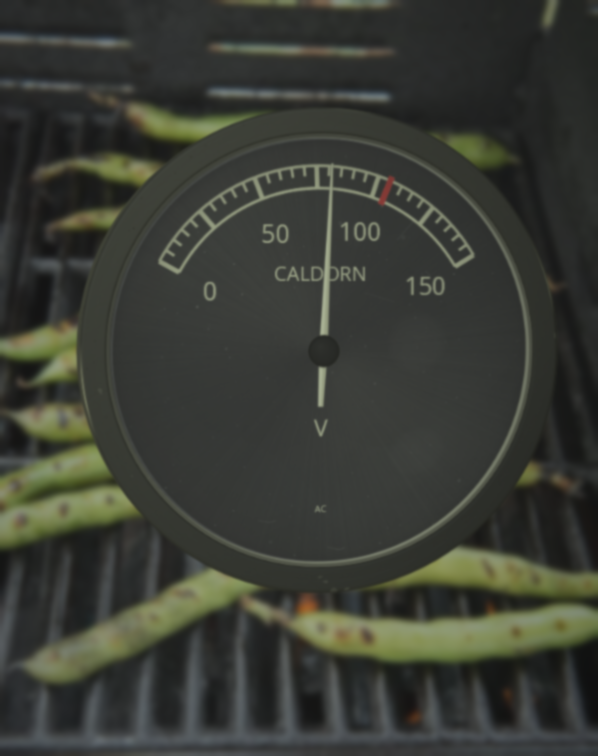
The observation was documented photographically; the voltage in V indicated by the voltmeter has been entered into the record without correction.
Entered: 80 V
